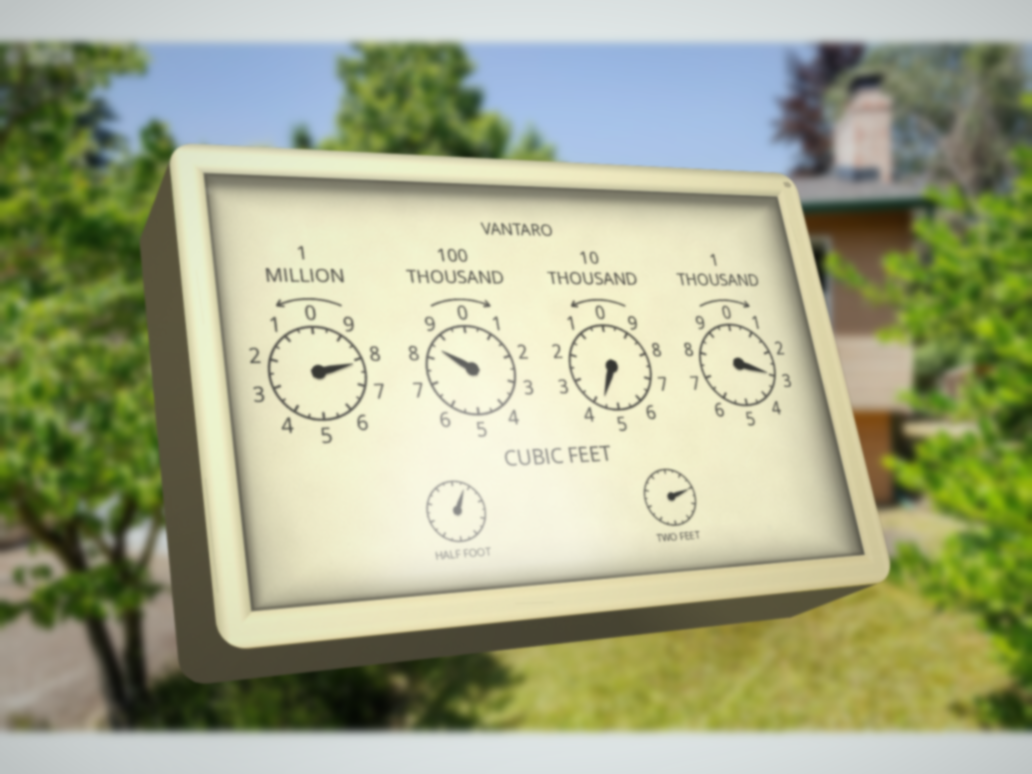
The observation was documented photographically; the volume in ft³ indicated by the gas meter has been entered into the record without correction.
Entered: 784300 ft³
